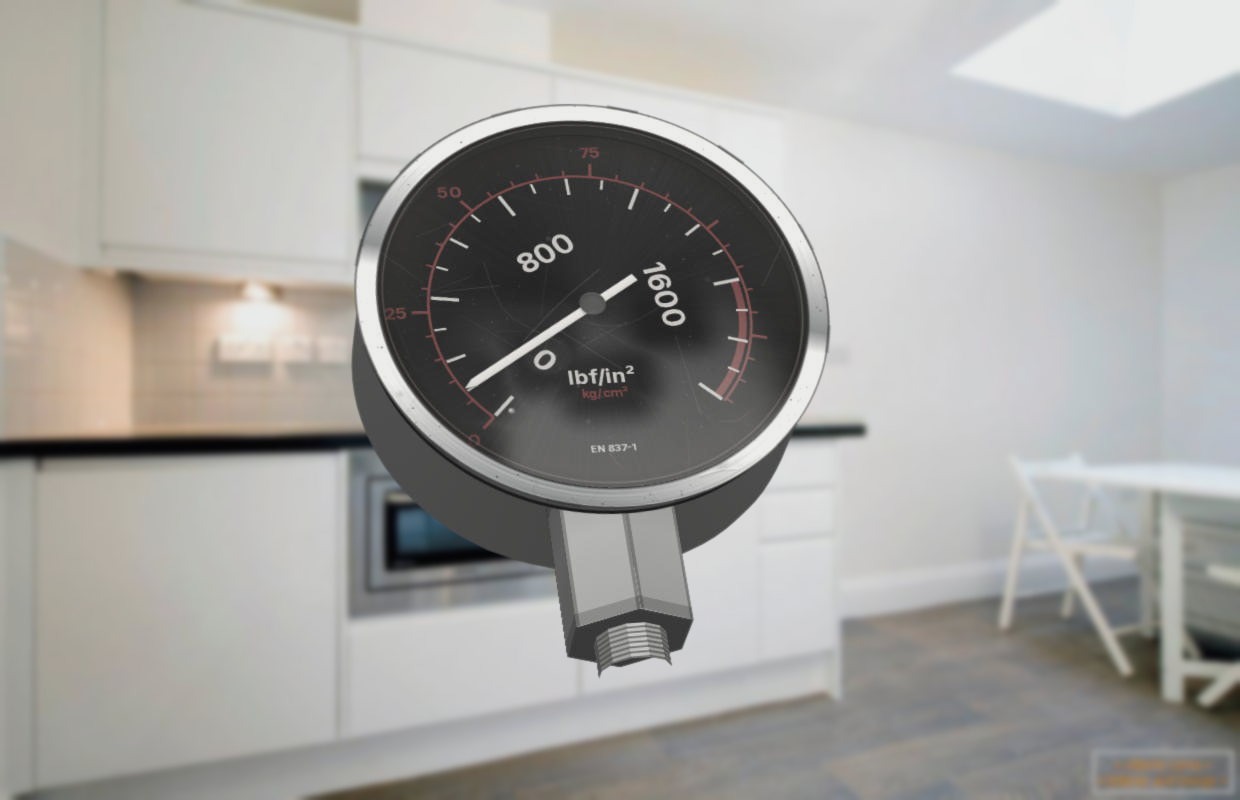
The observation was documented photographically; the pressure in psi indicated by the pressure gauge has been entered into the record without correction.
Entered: 100 psi
